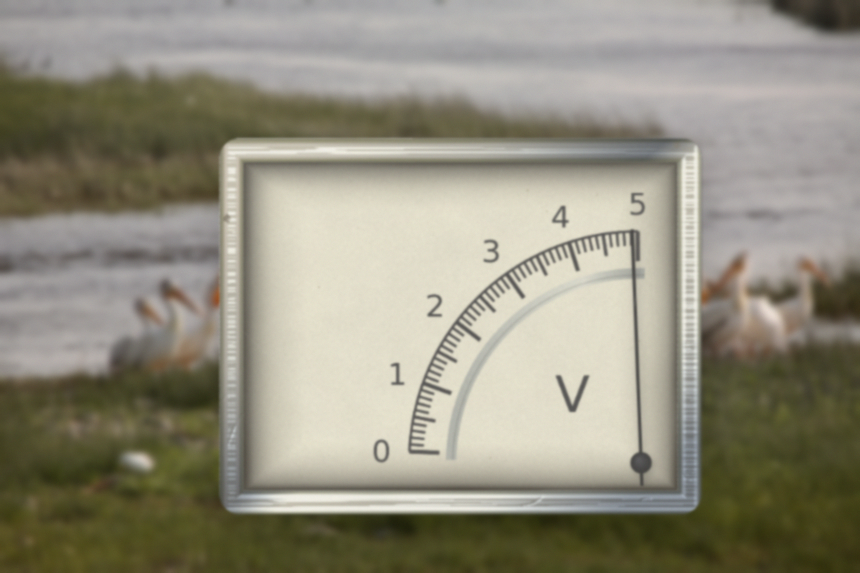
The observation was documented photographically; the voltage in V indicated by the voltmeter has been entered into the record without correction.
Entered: 4.9 V
